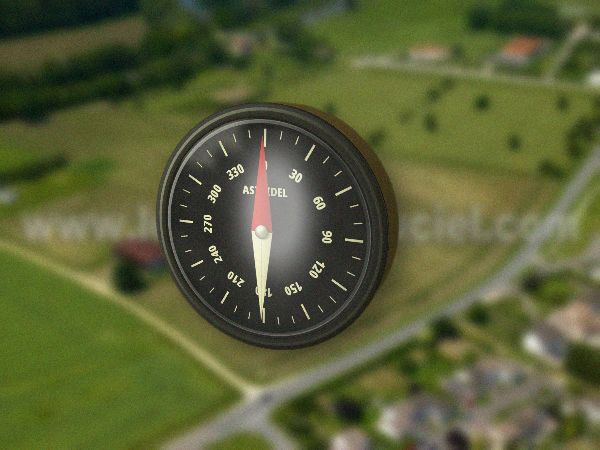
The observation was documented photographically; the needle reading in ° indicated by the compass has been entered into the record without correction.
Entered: 0 °
